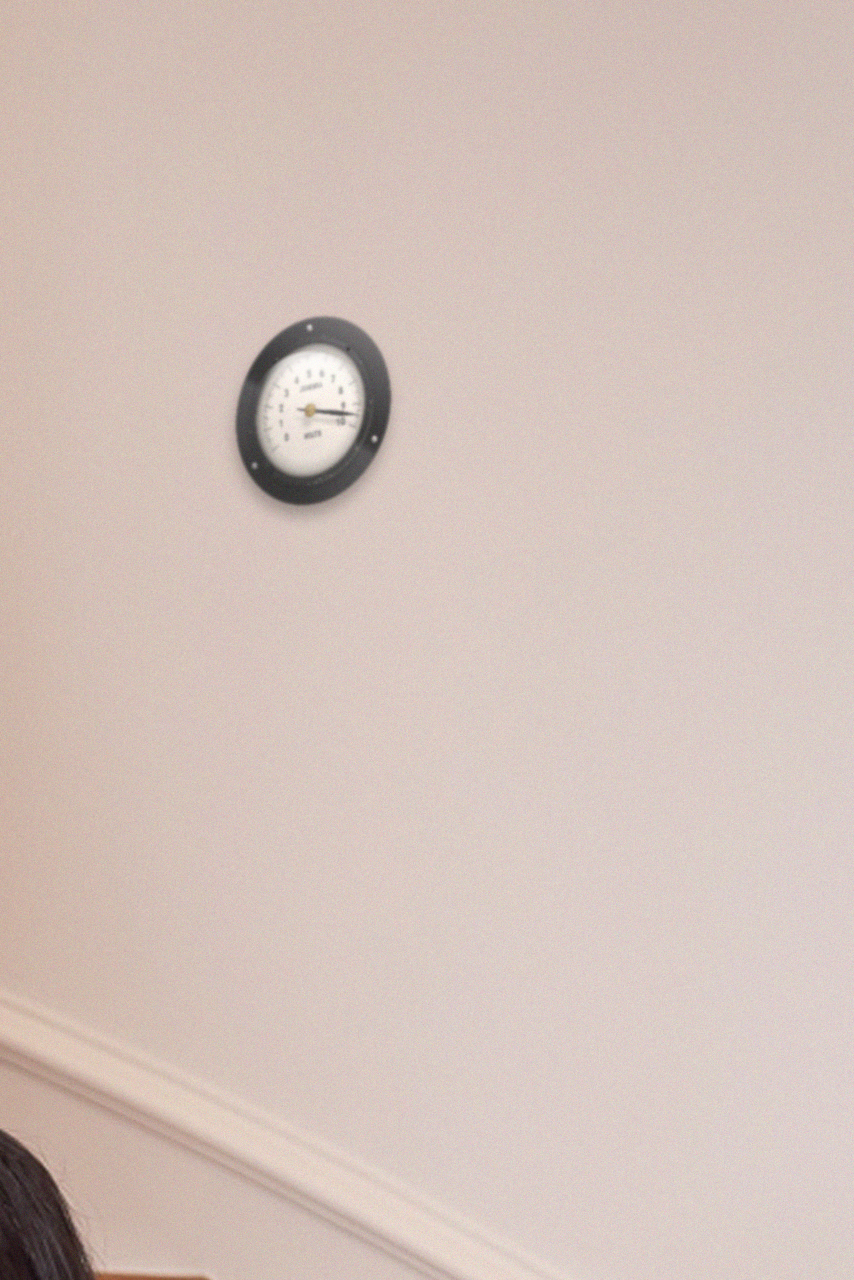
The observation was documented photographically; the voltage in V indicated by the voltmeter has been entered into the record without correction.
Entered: 9.5 V
